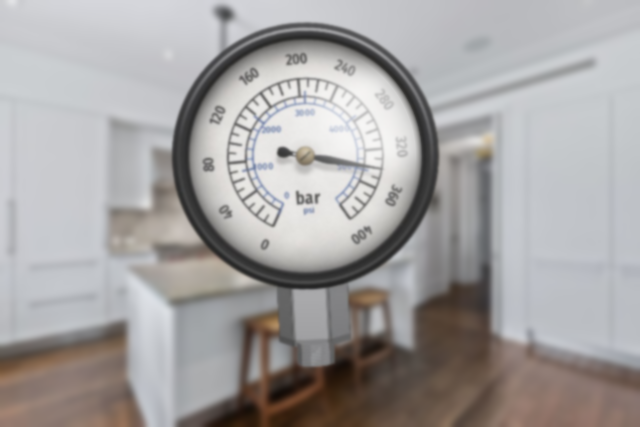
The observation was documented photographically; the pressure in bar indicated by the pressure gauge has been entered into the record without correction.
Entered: 340 bar
